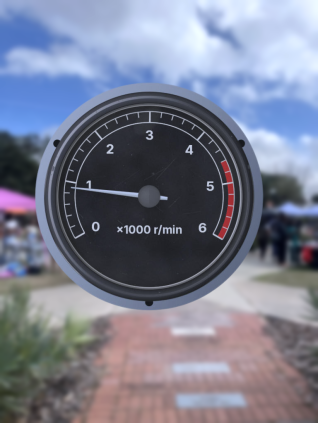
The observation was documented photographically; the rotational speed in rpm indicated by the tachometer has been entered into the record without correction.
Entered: 900 rpm
